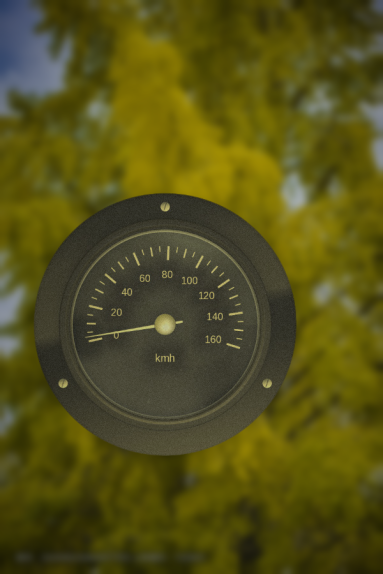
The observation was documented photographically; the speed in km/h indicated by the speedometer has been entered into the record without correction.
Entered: 2.5 km/h
